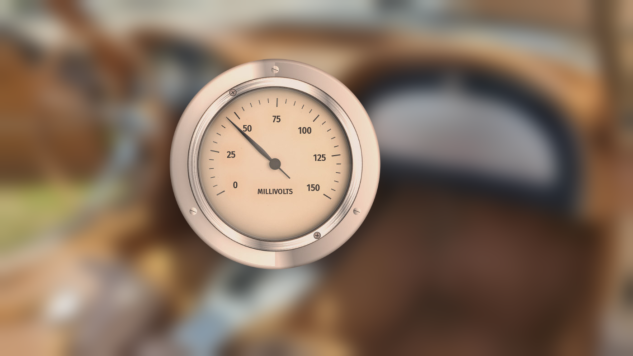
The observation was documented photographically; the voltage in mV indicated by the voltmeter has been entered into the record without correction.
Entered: 45 mV
